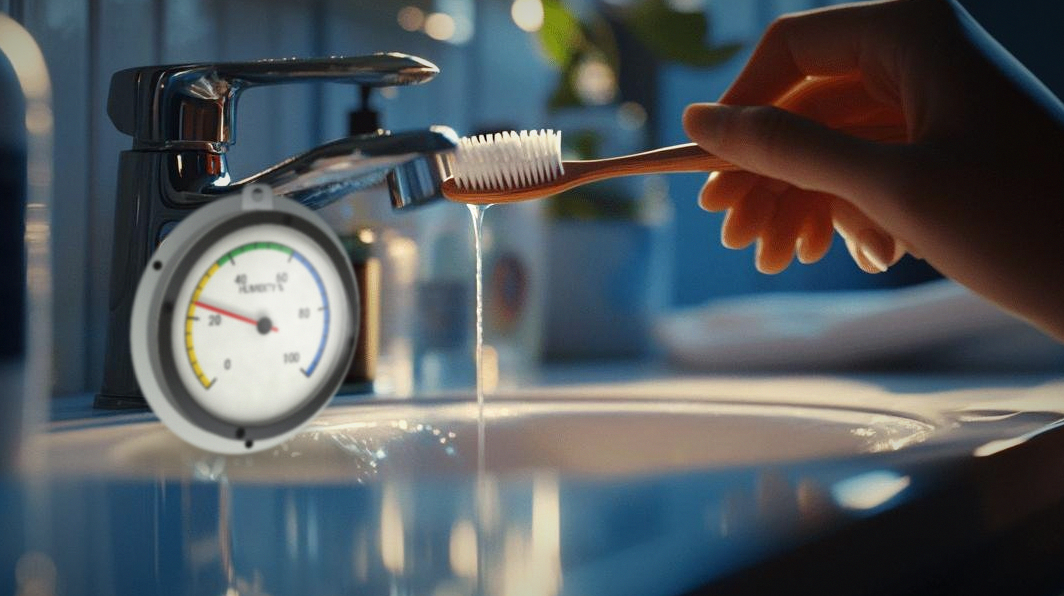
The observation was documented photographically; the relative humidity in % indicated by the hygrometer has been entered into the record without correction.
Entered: 24 %
